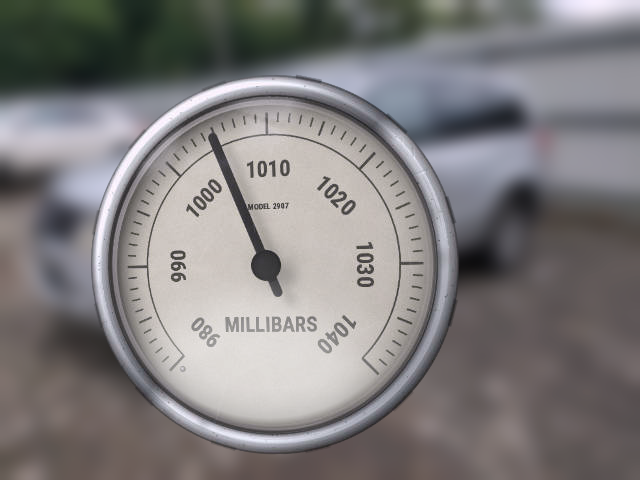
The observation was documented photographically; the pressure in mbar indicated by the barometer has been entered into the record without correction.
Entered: 1005 mbar
